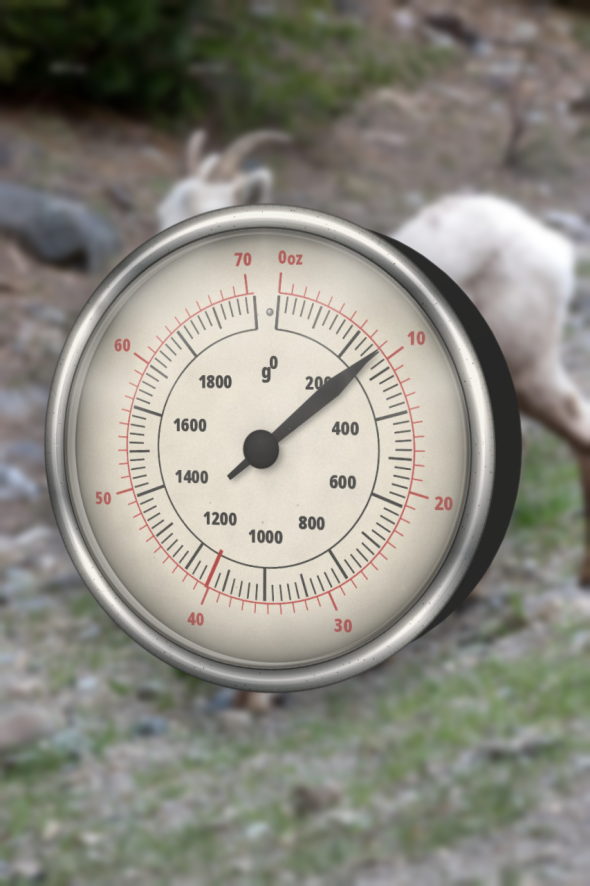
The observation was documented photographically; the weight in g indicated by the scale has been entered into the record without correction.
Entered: 260 g
